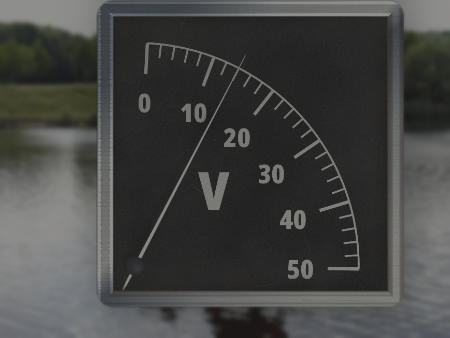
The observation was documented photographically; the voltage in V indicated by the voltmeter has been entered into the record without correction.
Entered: 14 V
